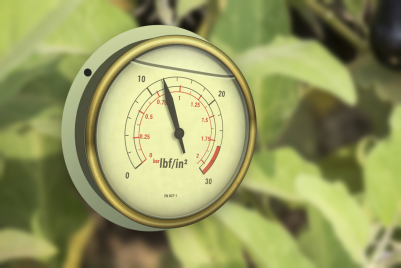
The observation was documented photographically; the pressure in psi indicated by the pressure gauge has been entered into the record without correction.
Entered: 12 psi
